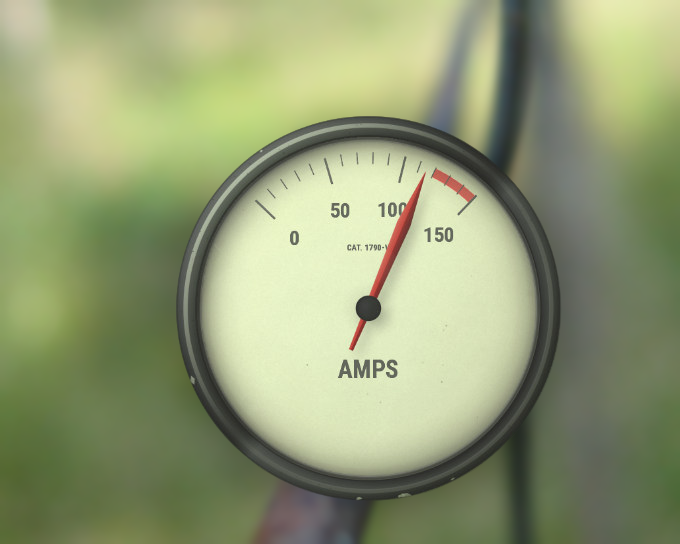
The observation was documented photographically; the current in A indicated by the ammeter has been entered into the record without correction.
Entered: 115 A
